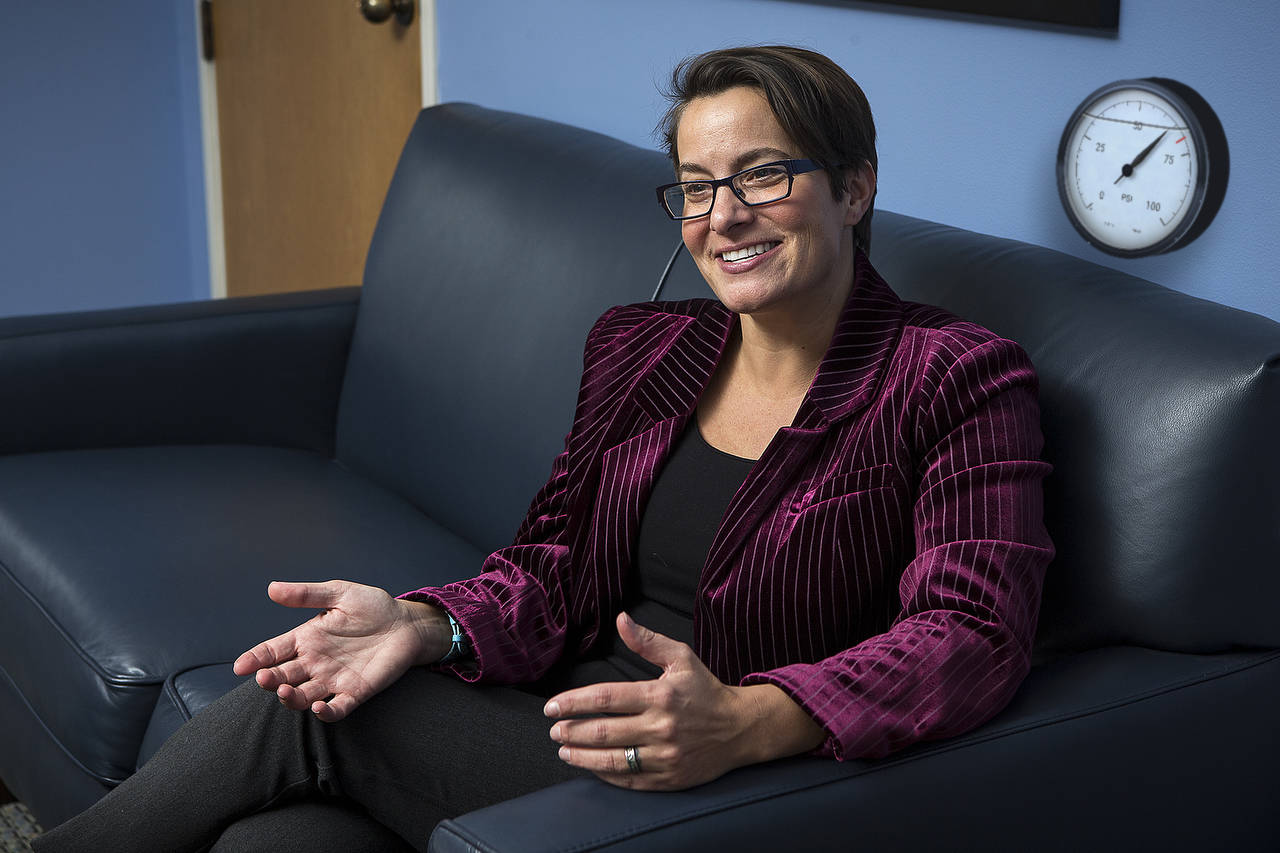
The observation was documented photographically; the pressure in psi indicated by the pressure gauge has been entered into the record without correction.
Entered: 65 psi
